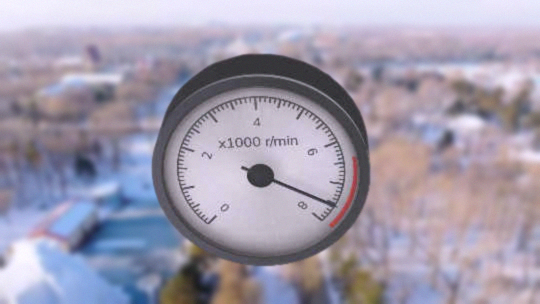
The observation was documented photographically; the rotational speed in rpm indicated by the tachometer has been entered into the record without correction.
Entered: 7500 rpm
